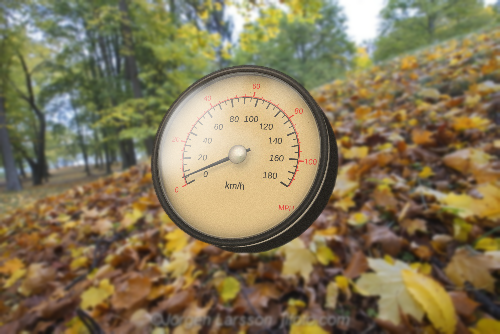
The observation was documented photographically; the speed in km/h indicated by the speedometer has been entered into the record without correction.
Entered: 5 km/h
